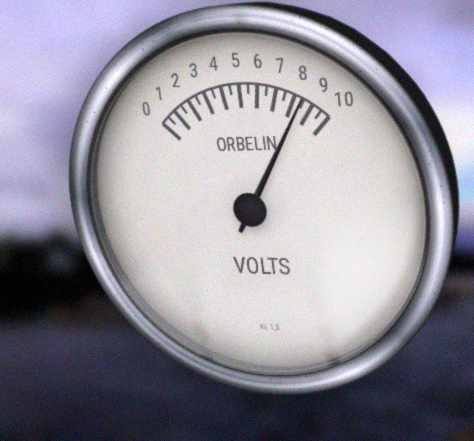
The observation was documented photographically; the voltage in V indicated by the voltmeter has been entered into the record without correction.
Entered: 8.5 V
